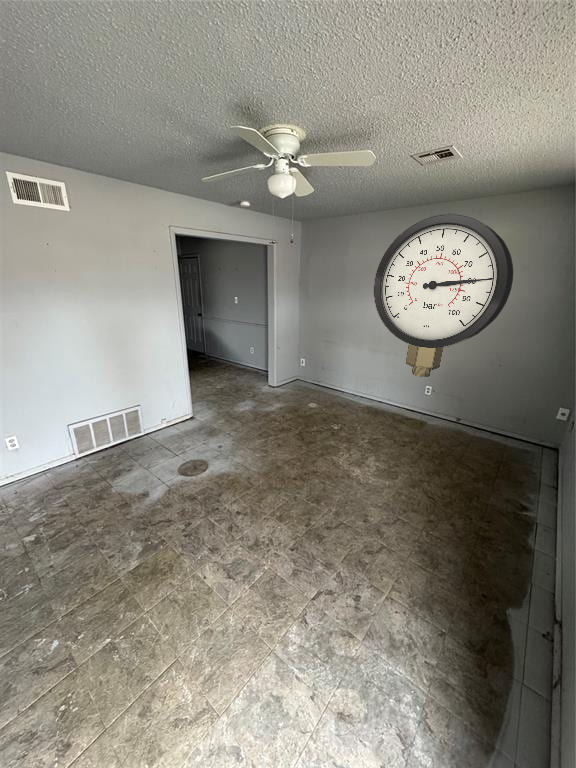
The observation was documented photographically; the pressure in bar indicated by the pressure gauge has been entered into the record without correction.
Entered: 80 bar
